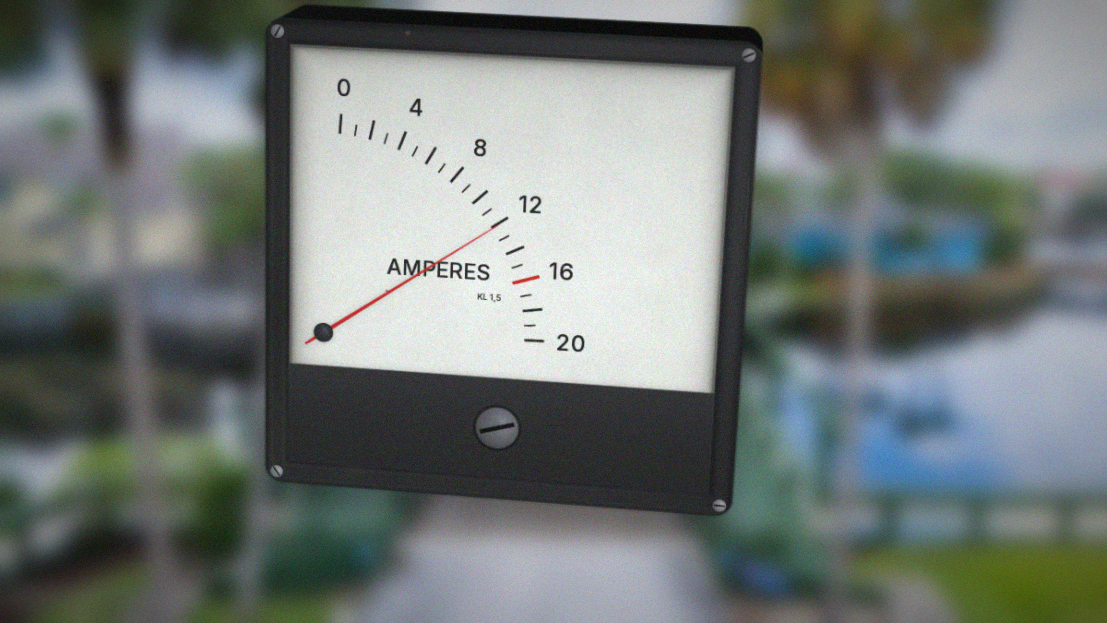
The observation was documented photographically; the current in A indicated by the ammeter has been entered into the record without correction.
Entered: 12 A
